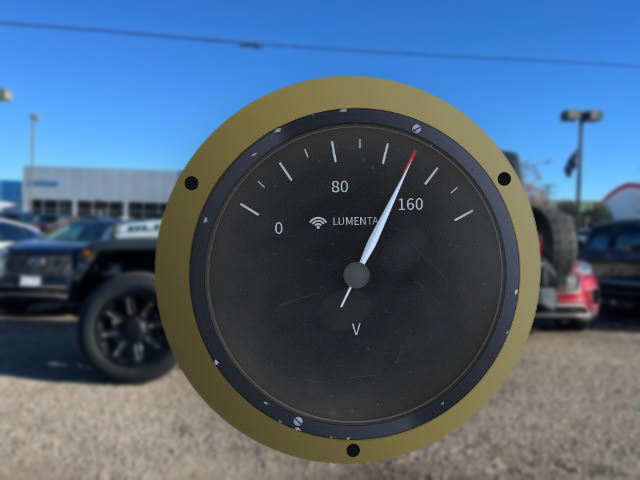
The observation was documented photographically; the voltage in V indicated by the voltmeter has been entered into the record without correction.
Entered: 140 V
